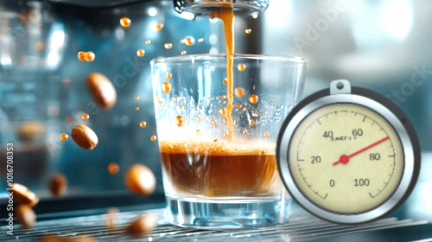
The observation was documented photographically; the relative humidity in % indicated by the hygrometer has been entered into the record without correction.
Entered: 72 %
